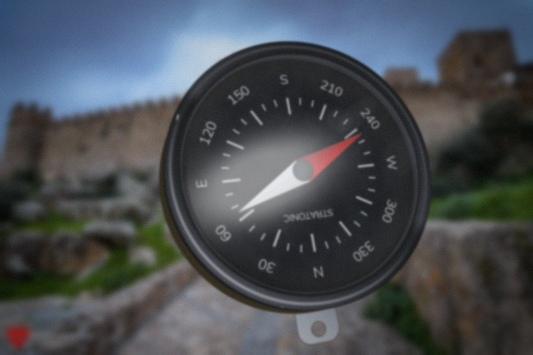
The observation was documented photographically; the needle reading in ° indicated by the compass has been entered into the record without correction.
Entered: 245 °
